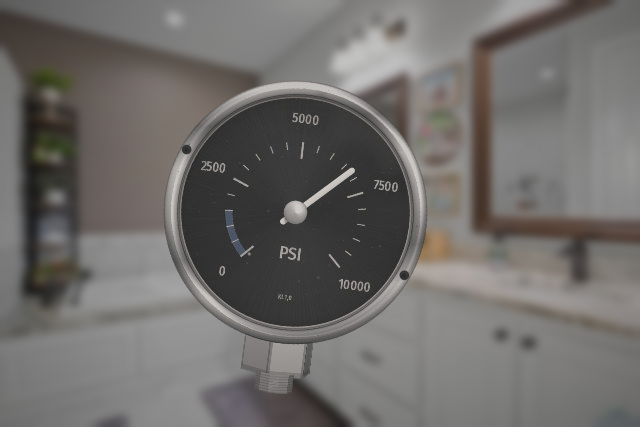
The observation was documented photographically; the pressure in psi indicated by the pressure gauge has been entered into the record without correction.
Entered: 6750 psi
